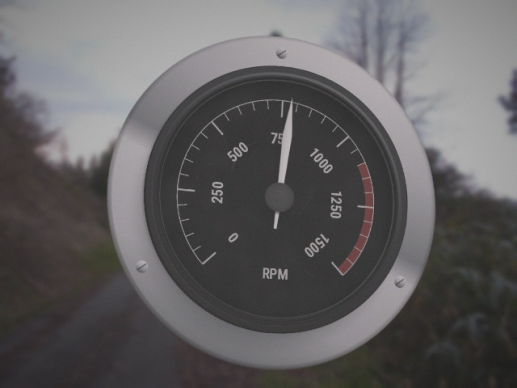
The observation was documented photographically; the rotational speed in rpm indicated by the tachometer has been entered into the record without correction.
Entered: 775 rpm
